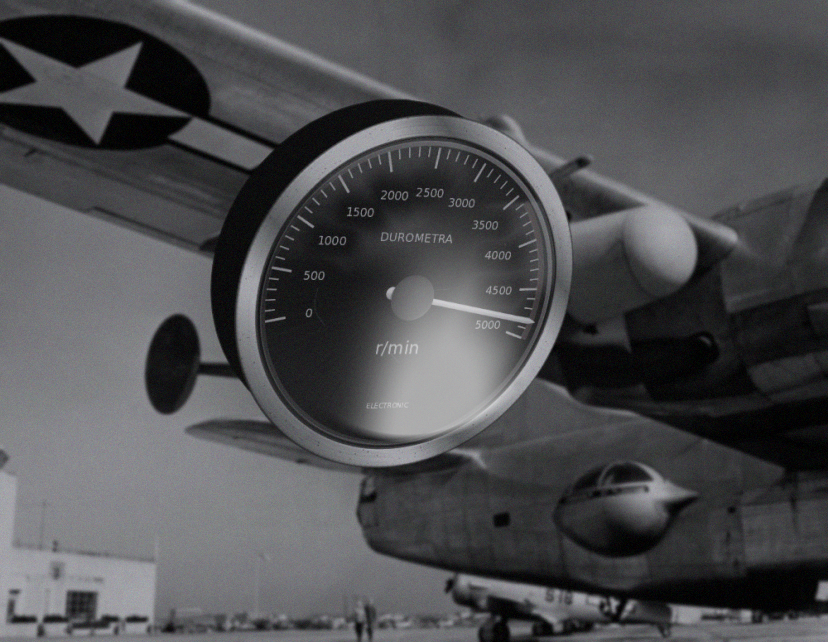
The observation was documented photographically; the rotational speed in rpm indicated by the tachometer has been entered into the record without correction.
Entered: 4800 rpm
